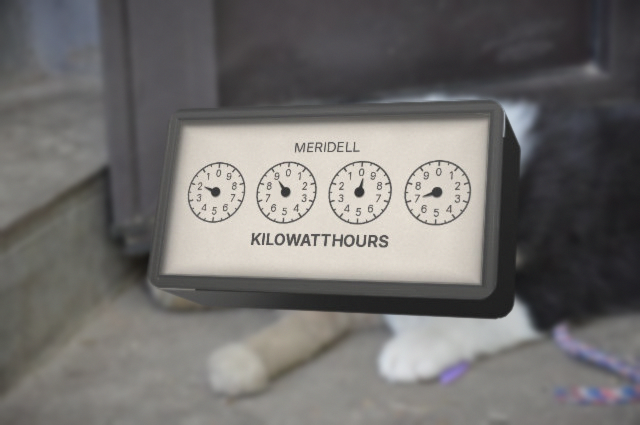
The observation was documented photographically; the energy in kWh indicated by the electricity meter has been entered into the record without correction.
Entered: 1897 kWh
